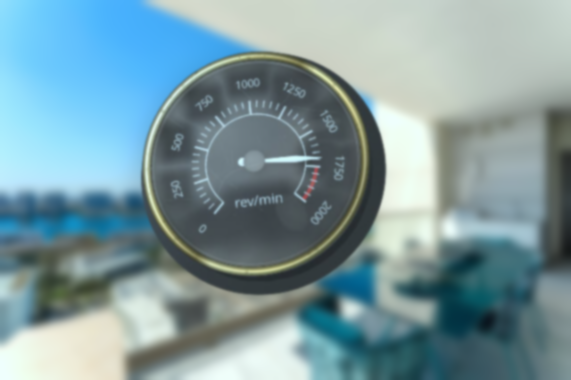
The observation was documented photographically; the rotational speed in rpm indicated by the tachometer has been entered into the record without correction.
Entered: 1700 rpm
